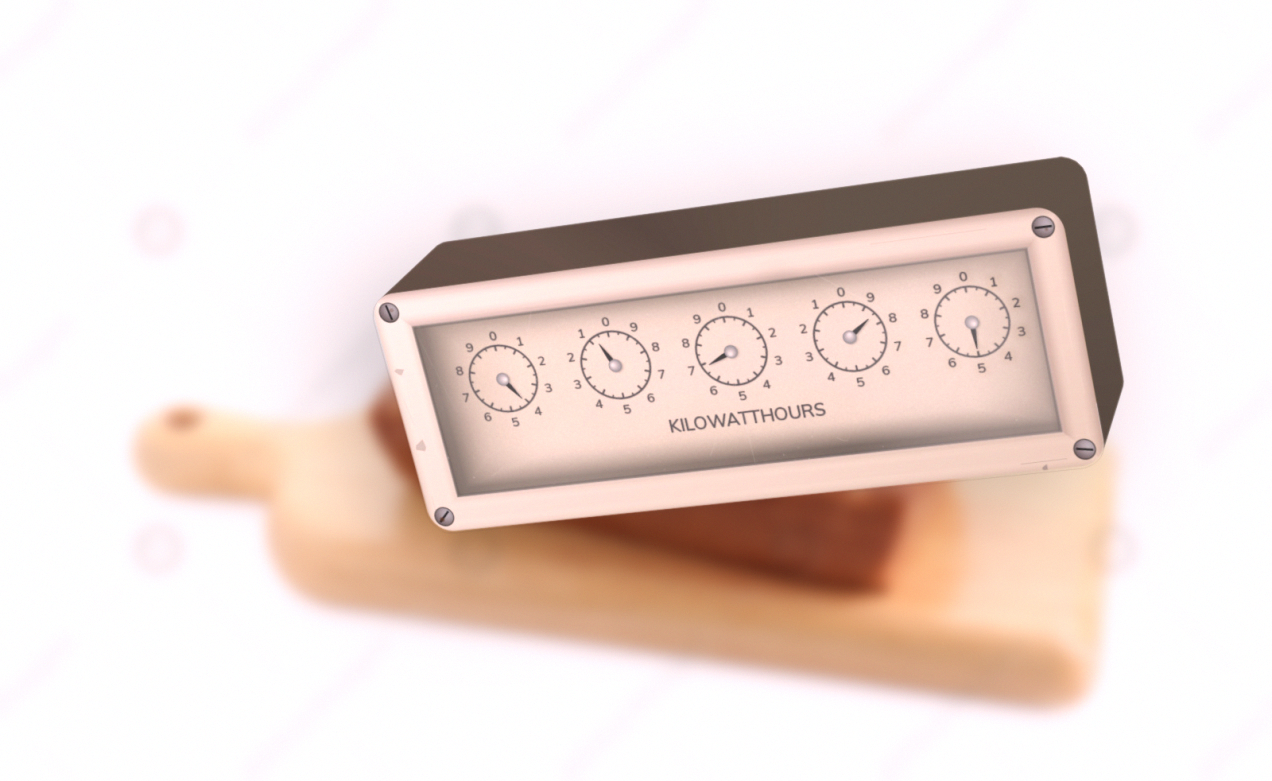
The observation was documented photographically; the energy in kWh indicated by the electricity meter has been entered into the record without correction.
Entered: 40685 kWh
